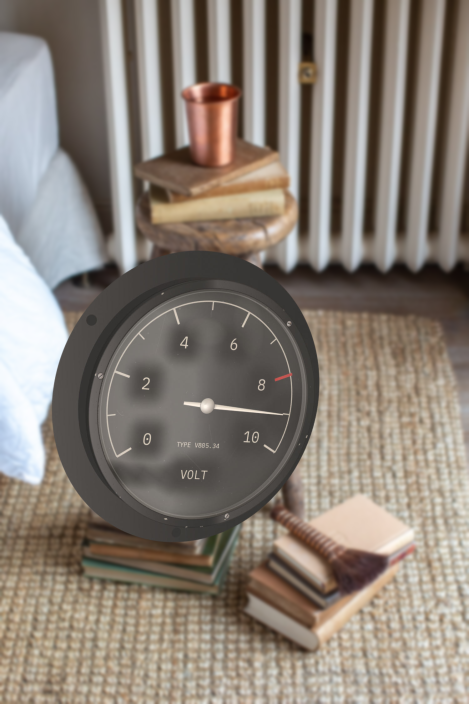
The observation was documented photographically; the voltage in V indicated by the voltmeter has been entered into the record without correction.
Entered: 9 V
